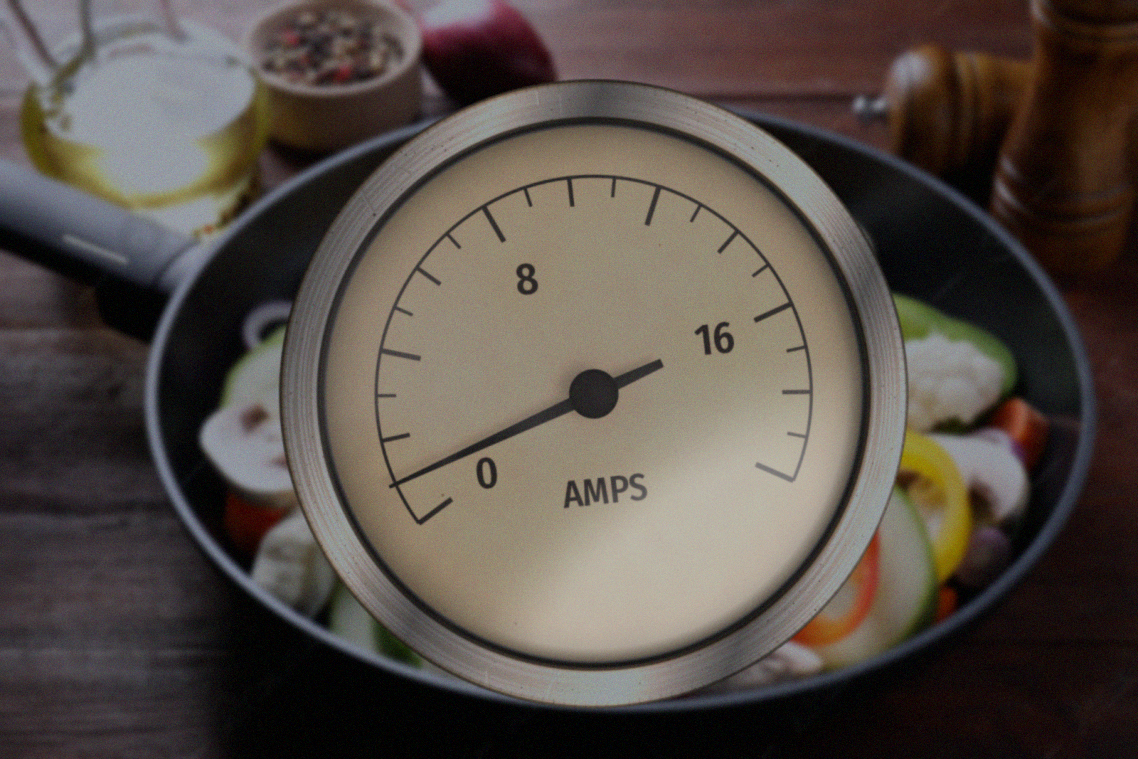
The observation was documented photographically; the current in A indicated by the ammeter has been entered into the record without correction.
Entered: 1 A
